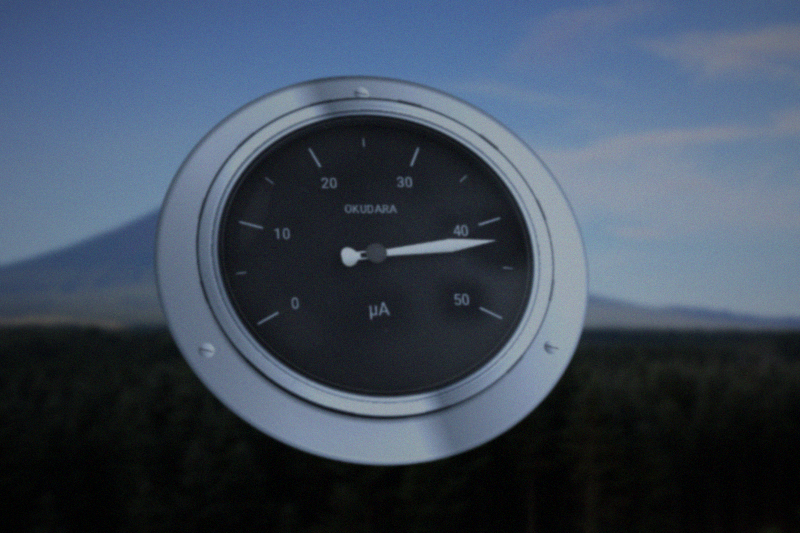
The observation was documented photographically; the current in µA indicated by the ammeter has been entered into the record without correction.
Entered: 42.5 µA
